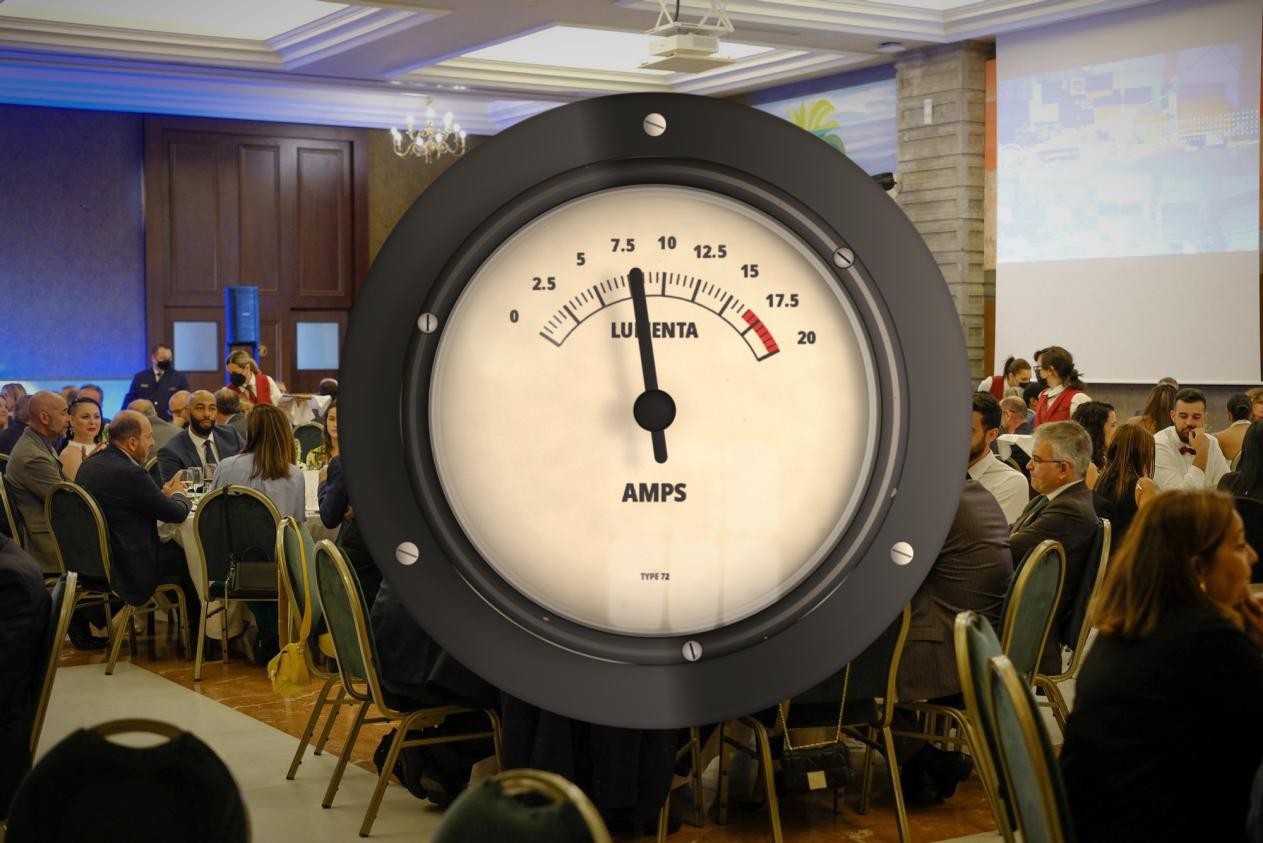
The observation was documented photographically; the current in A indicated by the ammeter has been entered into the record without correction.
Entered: 8 A
